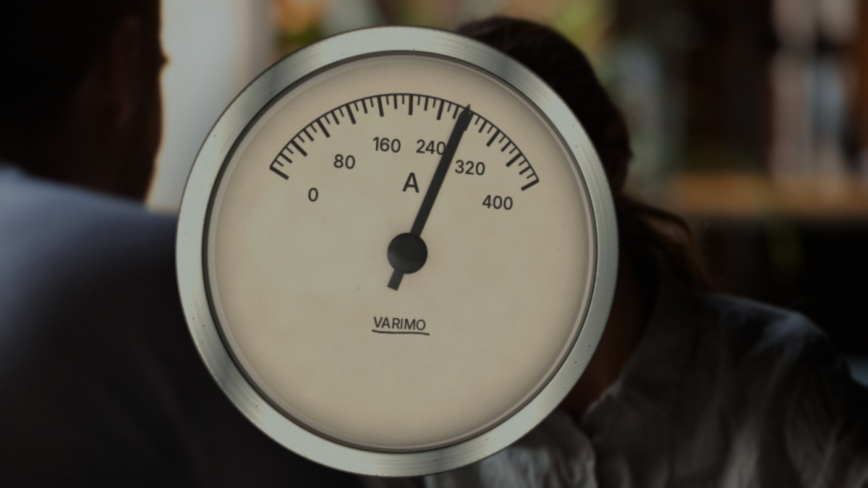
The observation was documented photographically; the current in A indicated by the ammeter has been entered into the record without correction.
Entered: 270 A
